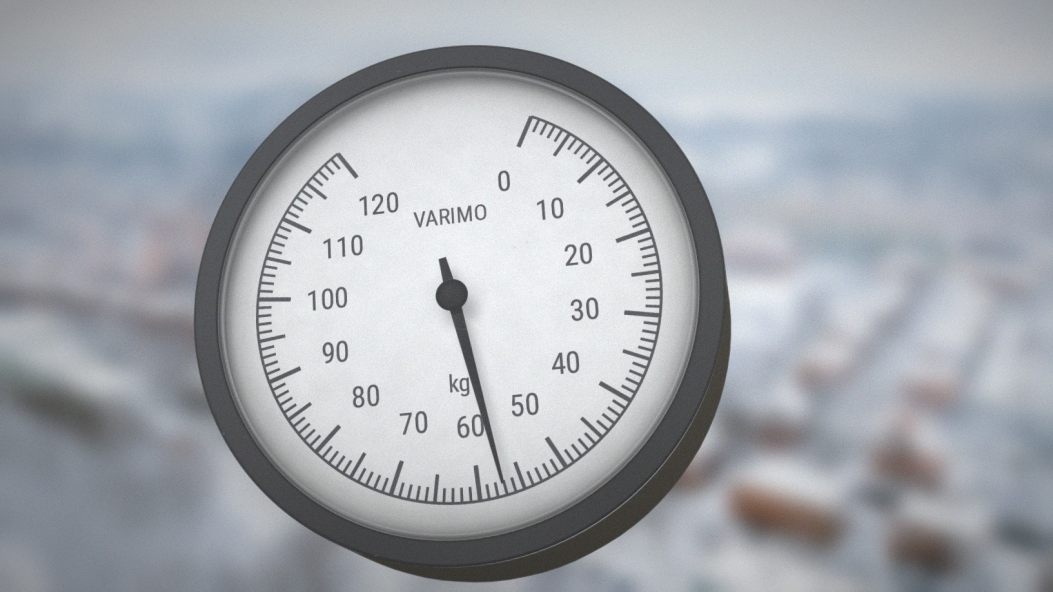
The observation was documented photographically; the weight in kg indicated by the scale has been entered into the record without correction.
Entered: 57 kg
